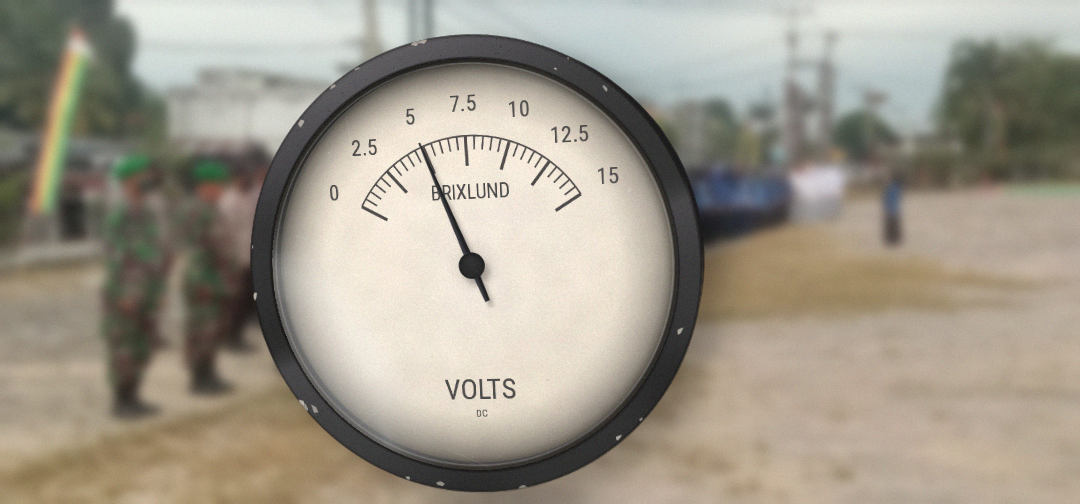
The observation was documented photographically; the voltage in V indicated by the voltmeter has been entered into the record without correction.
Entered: 5 V
